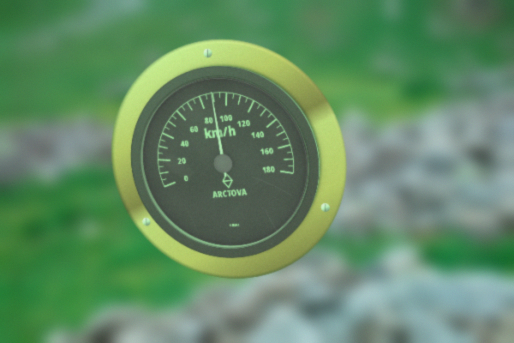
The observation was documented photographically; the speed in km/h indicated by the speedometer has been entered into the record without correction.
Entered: 90 km/h
